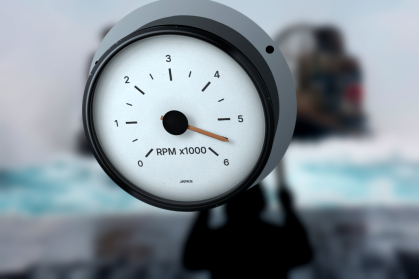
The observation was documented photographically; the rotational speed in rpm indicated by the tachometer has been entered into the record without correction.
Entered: 5500 rpm
